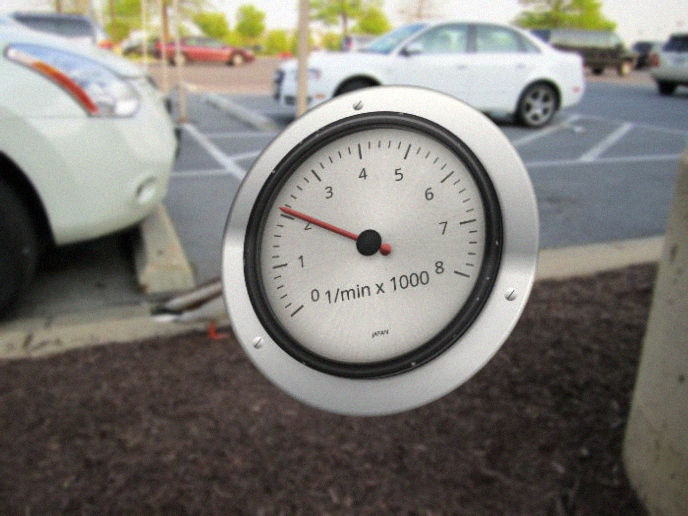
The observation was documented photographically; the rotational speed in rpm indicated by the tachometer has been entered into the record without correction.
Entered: 2100 rpm
